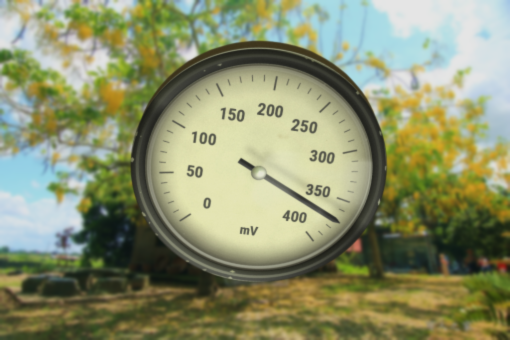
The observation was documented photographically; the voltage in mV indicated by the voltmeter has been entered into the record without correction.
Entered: 370 mV
